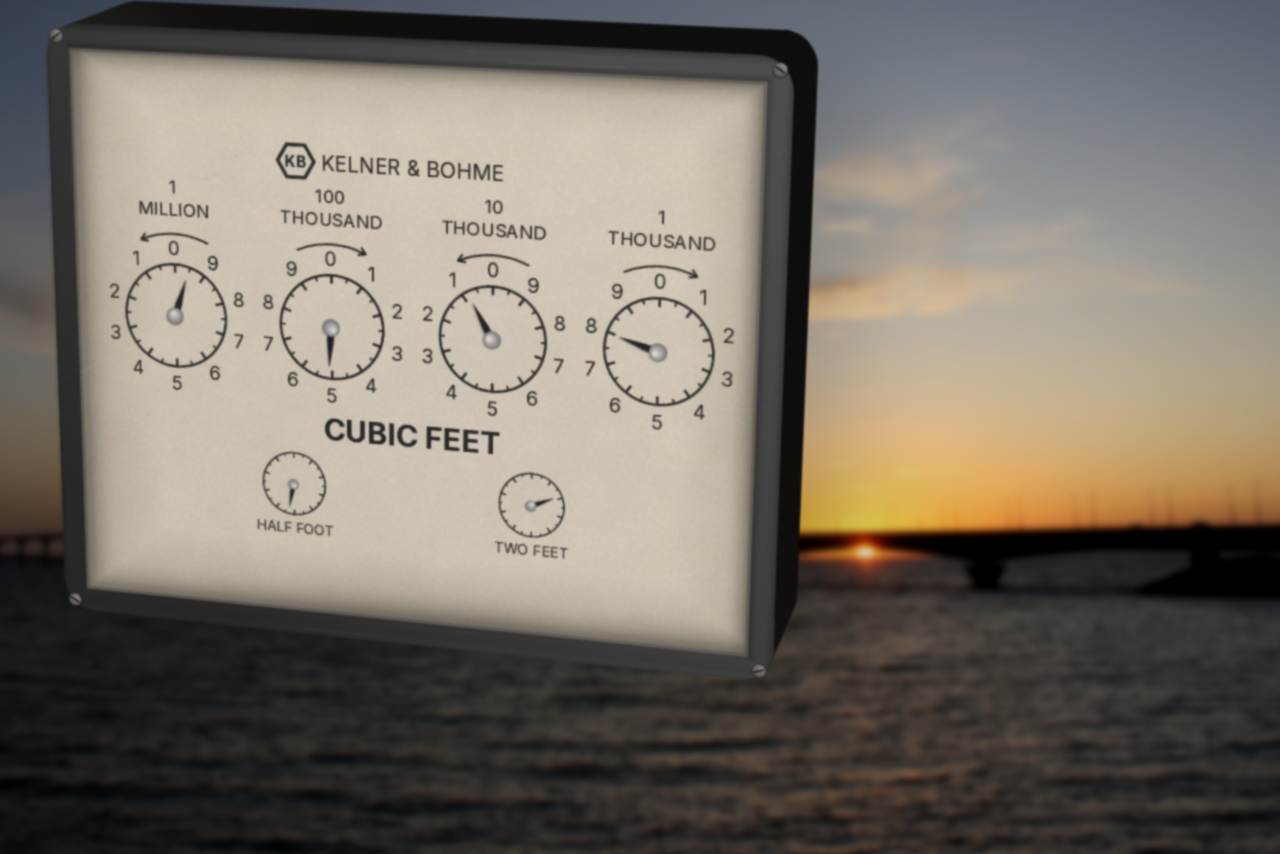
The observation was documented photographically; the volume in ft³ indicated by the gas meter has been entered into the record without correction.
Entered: 950800 ft³
